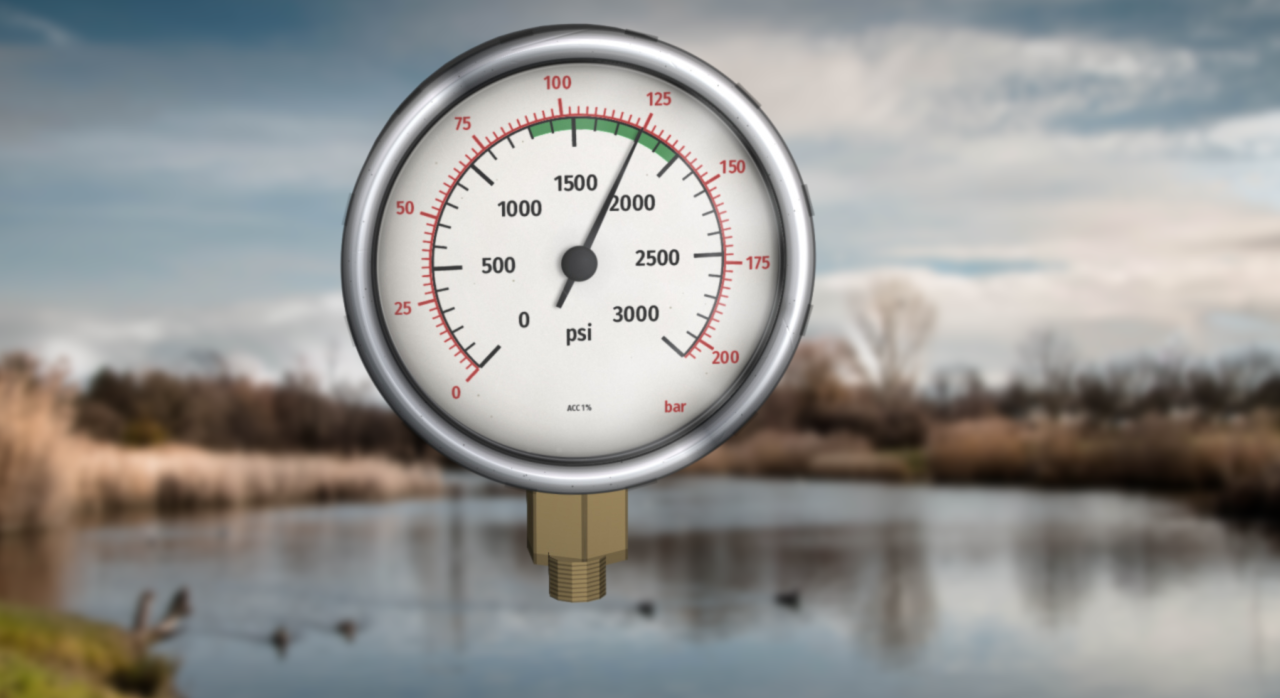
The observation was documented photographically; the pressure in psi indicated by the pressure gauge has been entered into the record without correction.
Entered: 1800 psi
